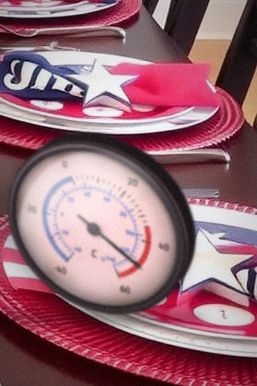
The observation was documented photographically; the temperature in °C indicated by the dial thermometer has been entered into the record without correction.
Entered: 50 °C
